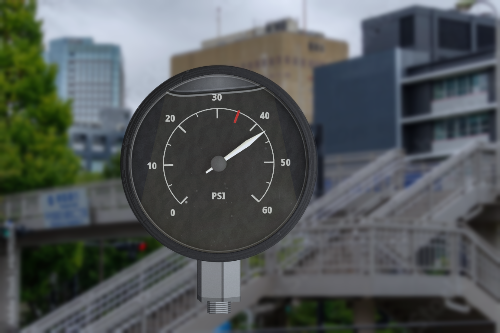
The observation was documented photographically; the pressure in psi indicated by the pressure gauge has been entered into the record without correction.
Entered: 42.5 psi
